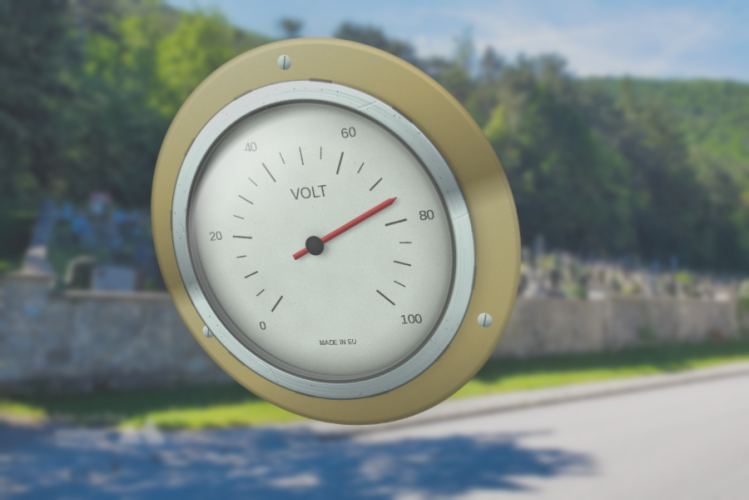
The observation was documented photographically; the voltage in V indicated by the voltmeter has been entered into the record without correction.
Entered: 75 V
